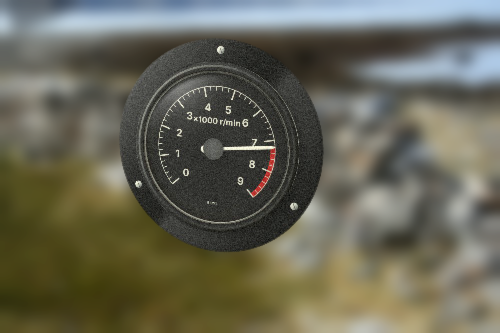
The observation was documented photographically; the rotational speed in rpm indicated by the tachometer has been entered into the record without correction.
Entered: 7200 rpm
